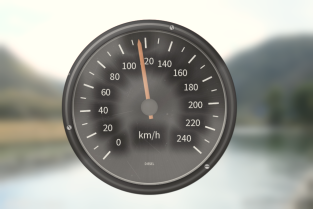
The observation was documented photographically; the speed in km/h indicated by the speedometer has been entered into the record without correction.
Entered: 115 km/h
